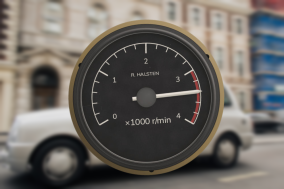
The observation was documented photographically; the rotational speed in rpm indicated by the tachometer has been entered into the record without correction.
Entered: 3400 rpm
